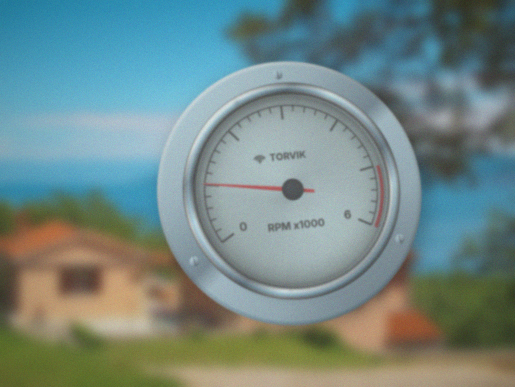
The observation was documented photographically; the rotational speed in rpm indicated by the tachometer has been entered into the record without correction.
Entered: 1000 rpm
